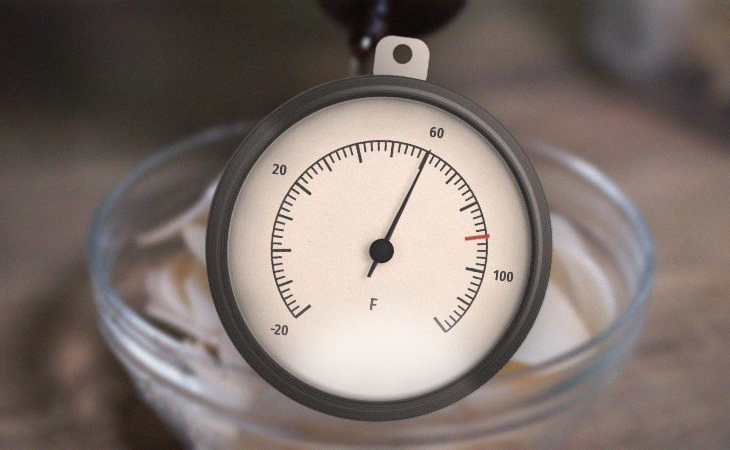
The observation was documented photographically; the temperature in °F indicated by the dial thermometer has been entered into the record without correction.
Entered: 60 °F
